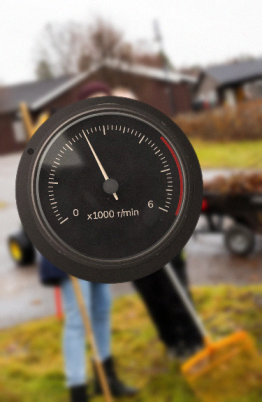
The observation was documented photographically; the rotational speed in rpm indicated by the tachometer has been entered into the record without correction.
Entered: 2500 rpm
